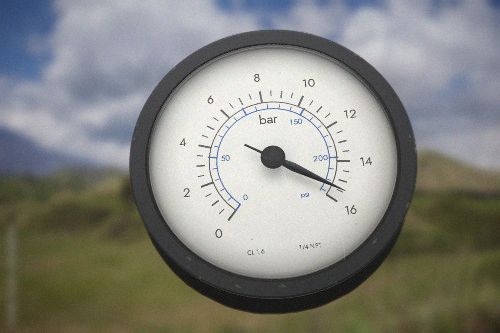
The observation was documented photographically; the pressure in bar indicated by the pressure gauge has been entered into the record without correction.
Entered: 15.5 bar
